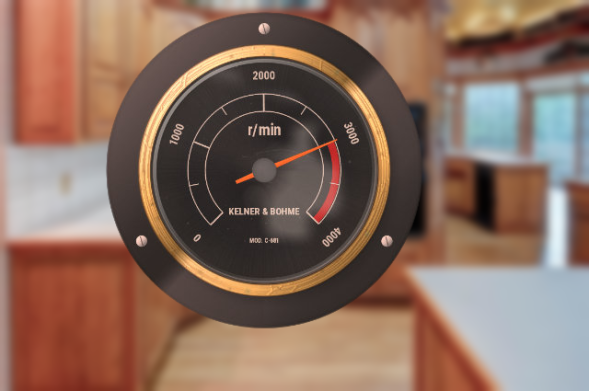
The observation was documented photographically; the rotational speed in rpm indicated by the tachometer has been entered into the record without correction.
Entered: 3000 rpm
